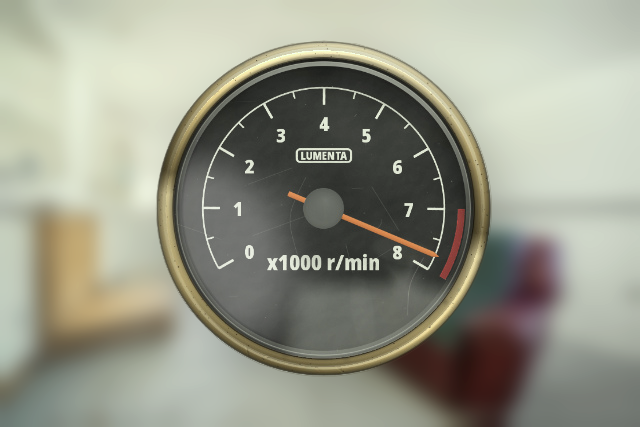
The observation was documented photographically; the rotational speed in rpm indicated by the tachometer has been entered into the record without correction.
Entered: 7750 rpm
